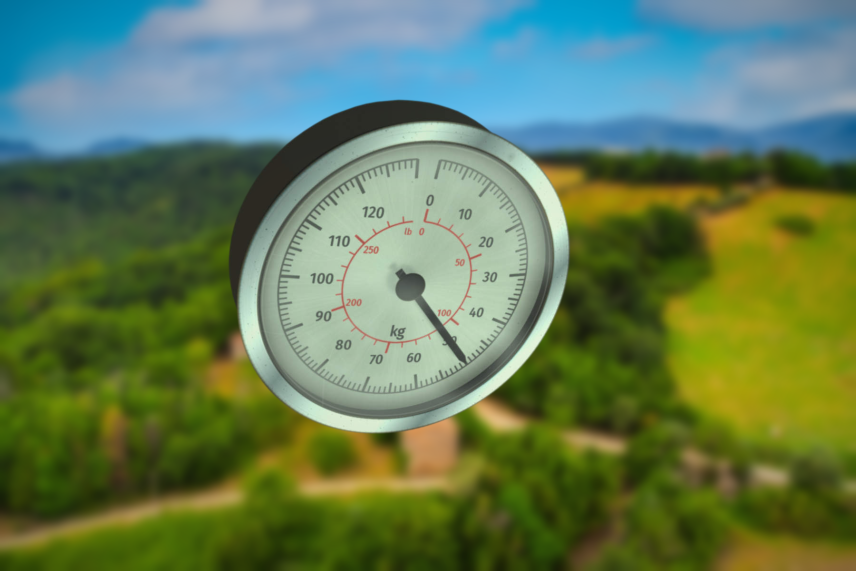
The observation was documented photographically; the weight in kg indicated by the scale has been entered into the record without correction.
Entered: 50 kg
